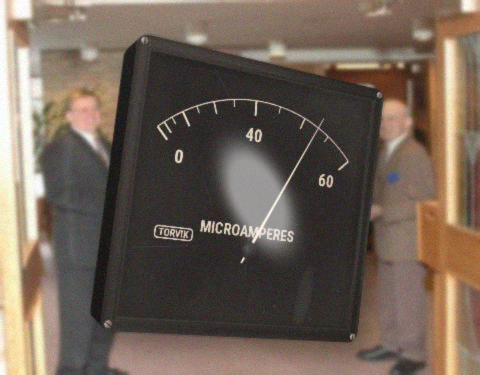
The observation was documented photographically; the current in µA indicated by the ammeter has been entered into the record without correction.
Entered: 52.5 µA
